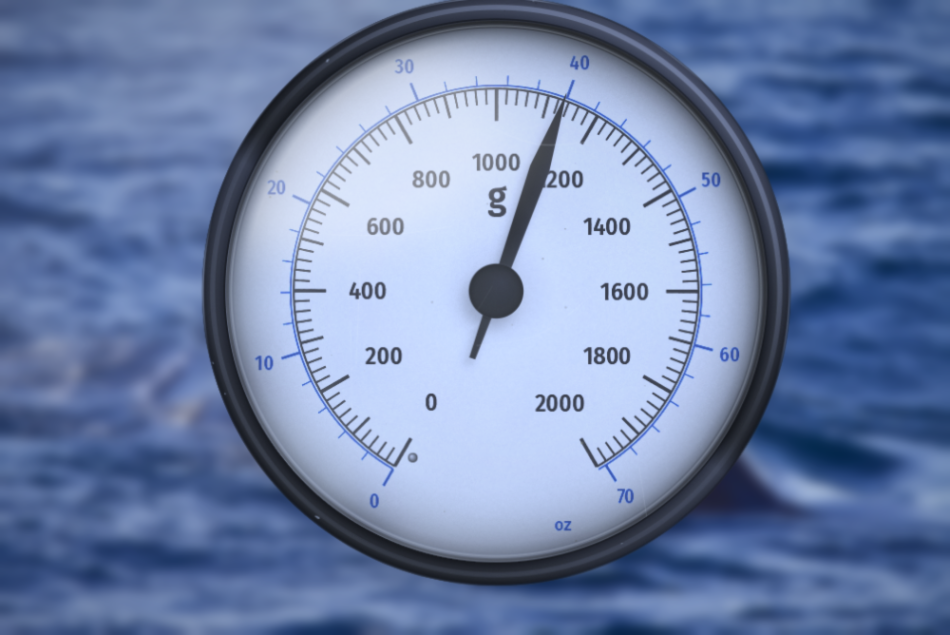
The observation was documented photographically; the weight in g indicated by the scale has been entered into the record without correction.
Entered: 1130 g
